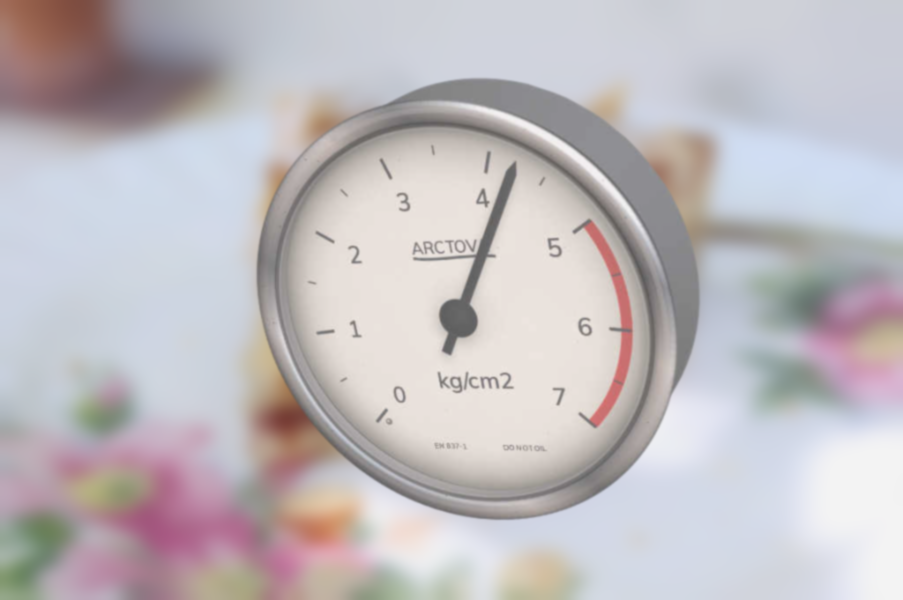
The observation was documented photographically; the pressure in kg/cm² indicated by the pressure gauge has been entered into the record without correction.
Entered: 4.25 kg/cm²
